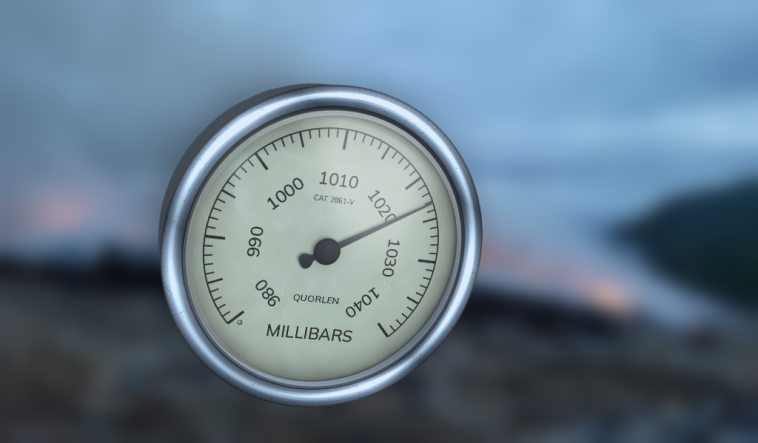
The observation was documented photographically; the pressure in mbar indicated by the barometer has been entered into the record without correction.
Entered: 1023 mbar
